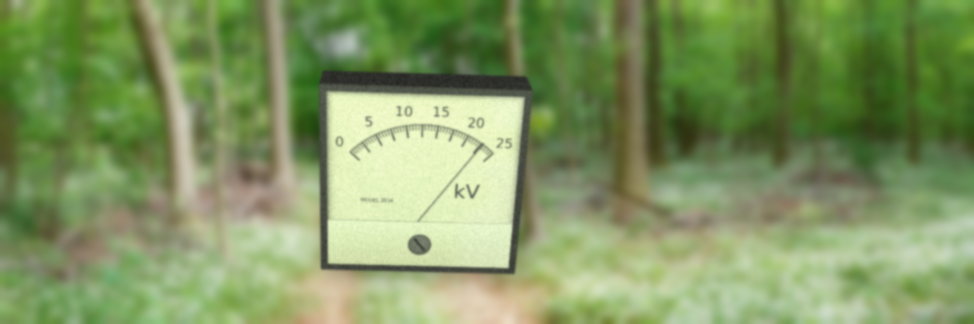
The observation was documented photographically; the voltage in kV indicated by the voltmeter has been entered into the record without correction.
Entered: 22.5 kV
